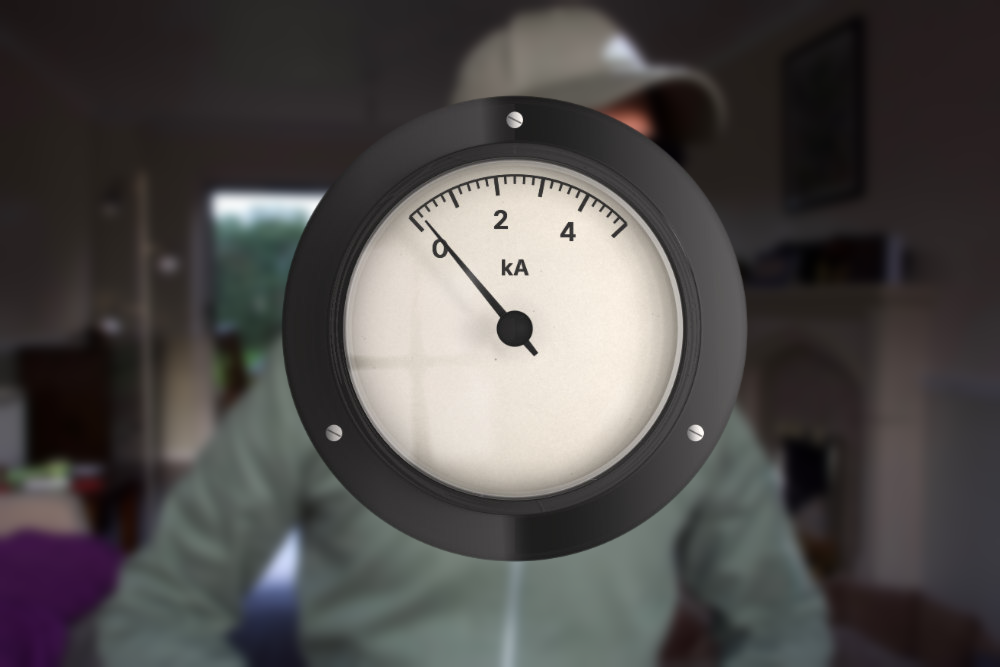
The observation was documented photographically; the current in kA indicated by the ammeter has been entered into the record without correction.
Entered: 0.2 kA
